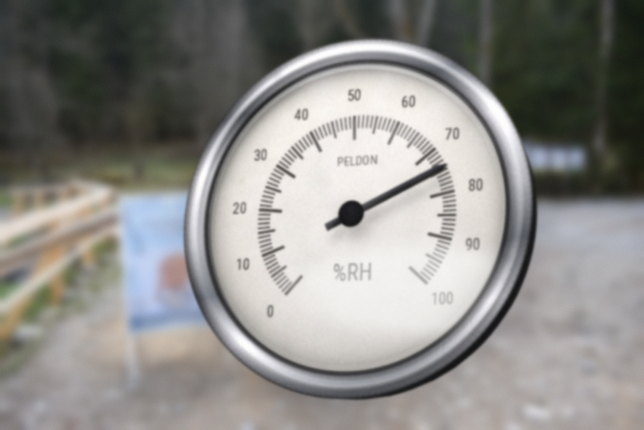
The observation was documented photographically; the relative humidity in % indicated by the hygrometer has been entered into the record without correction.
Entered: 75 %
